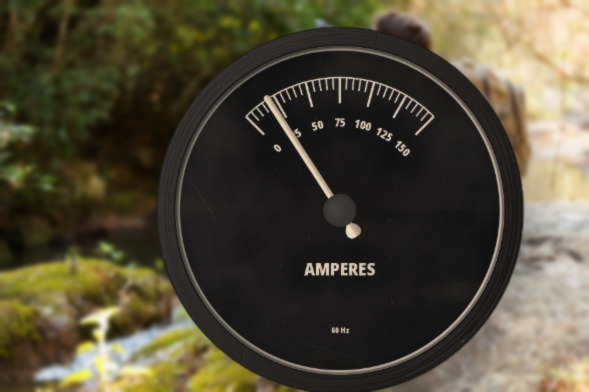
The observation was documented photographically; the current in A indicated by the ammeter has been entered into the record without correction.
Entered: 20 A
